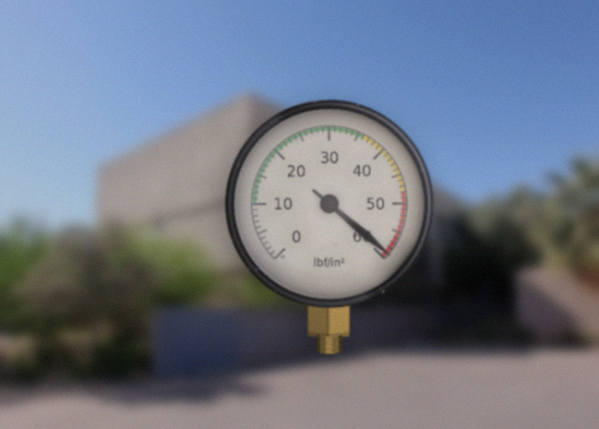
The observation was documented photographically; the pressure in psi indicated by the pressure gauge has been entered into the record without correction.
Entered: 59 psi
